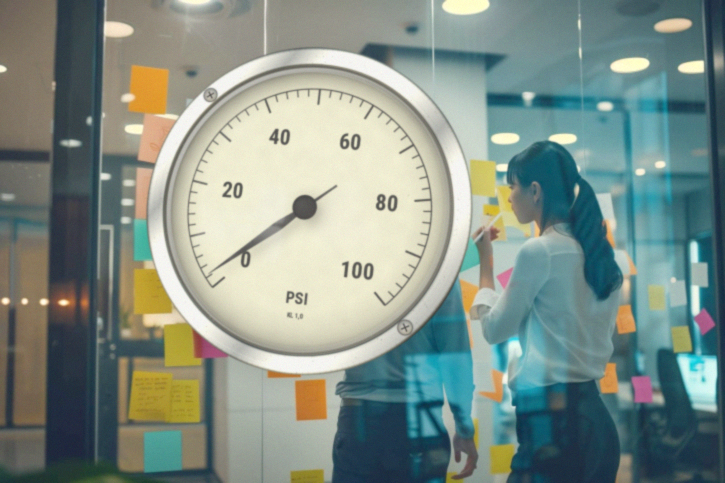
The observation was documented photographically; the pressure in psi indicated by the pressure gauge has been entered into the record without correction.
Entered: 2 psi
